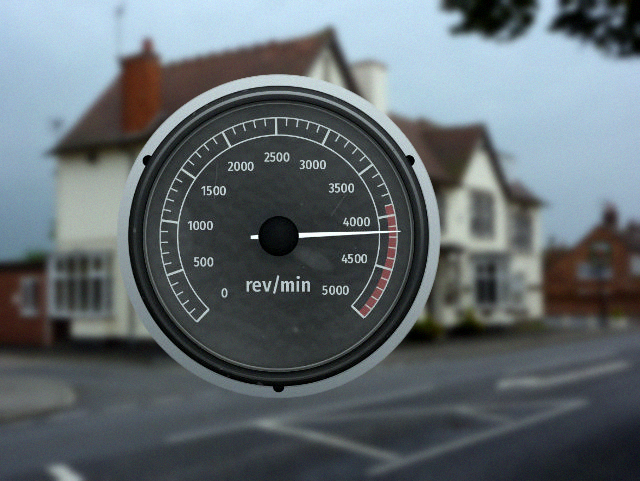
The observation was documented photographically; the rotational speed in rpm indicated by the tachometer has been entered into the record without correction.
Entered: 4150 rpm
